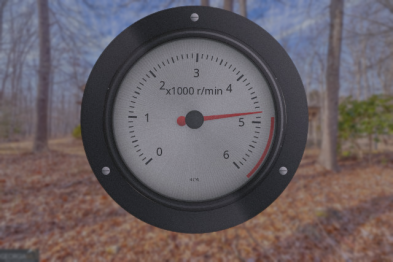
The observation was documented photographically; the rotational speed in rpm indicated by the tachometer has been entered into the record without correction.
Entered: 4800 rpm
